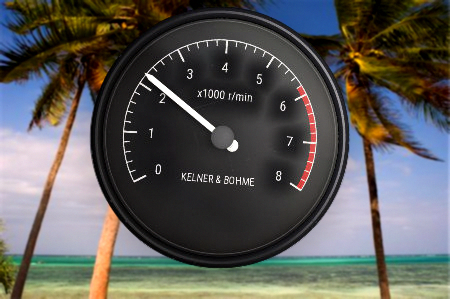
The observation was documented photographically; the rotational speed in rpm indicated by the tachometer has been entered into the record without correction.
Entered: 2200 rpm
